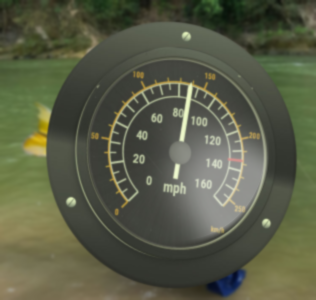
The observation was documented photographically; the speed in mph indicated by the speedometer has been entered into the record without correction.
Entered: 85 mph
